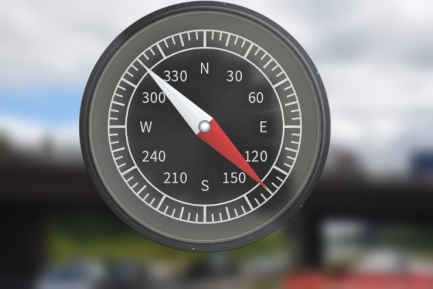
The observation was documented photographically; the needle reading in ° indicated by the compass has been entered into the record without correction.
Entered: 135 °
